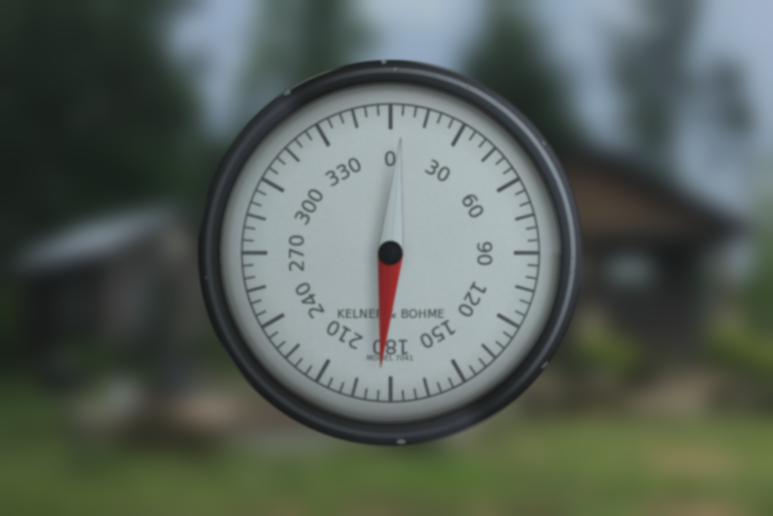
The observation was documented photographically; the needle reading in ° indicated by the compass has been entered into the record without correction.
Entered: 185 °
